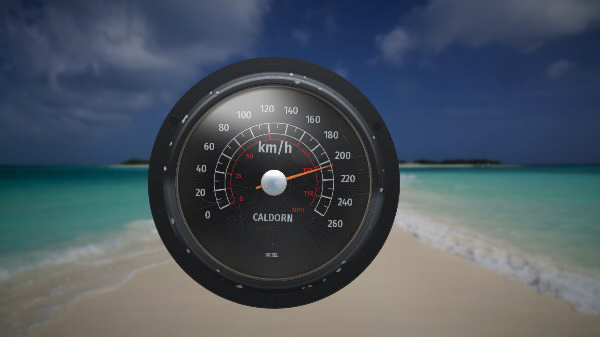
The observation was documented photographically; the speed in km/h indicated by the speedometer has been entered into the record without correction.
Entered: 205 km/h
